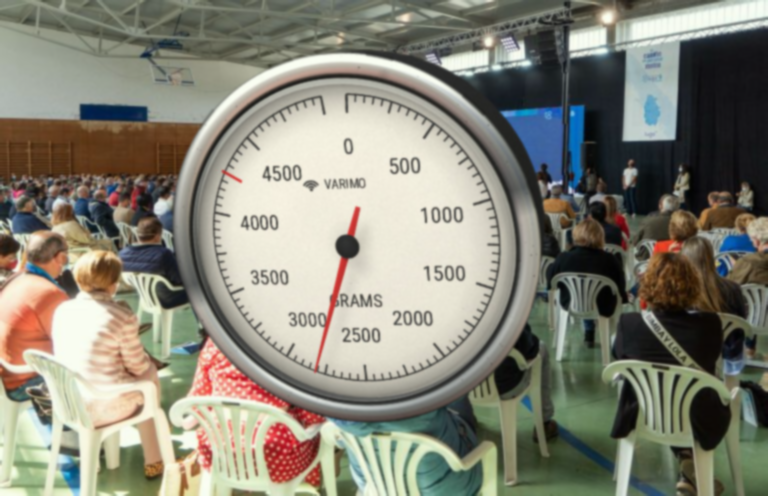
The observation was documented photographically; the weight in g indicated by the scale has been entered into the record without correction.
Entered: 2800 g
